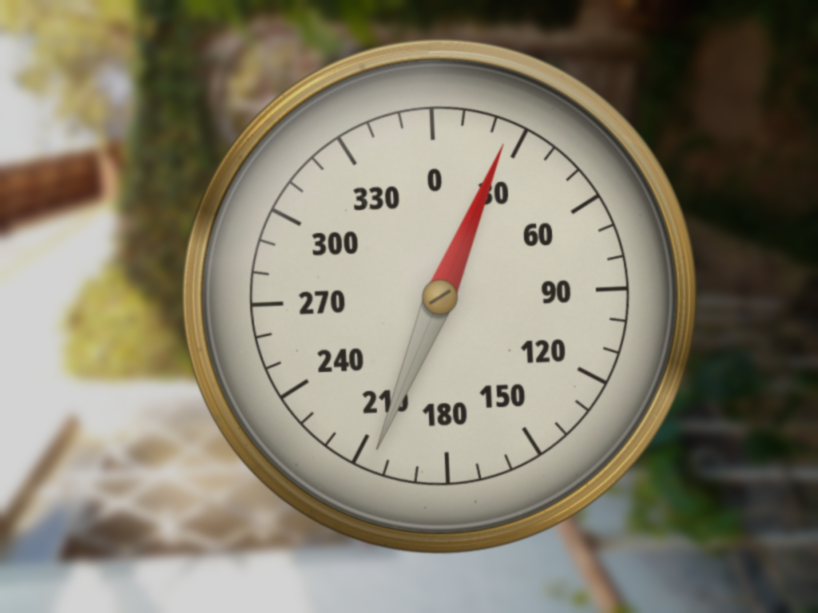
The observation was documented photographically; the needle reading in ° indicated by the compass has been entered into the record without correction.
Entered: 25 °
